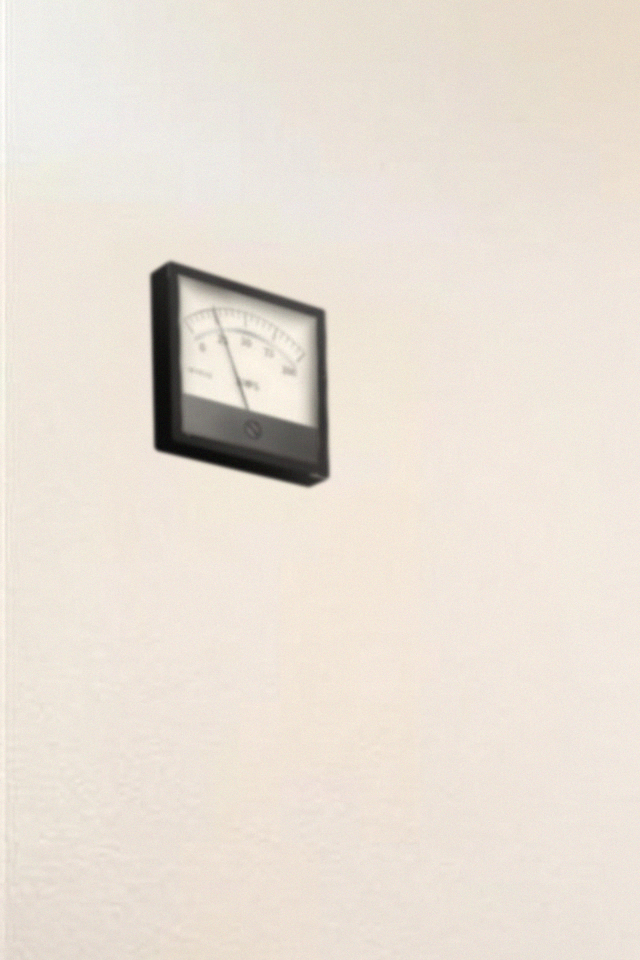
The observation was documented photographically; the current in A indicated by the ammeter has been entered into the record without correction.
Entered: 25 A
